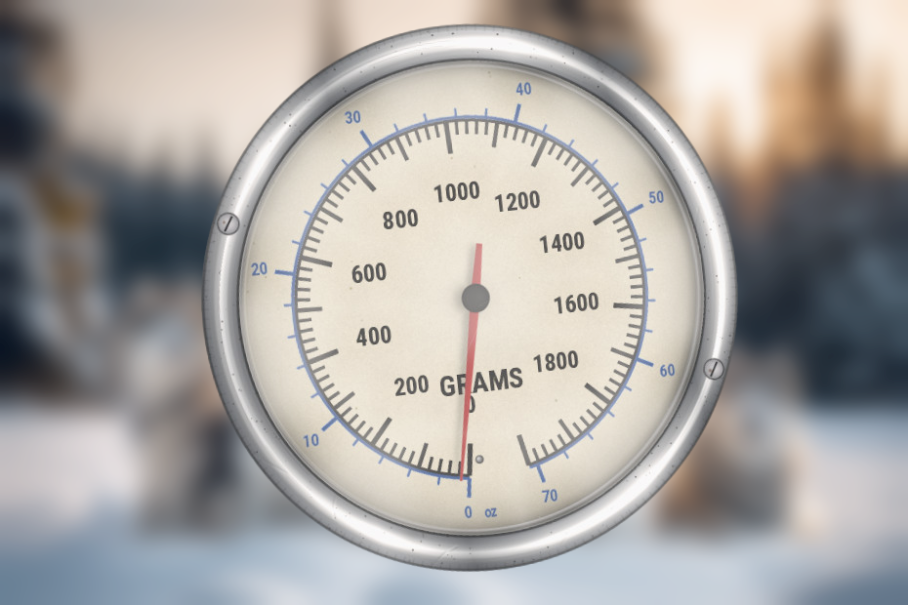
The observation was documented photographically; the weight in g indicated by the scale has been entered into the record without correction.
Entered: 20 g
